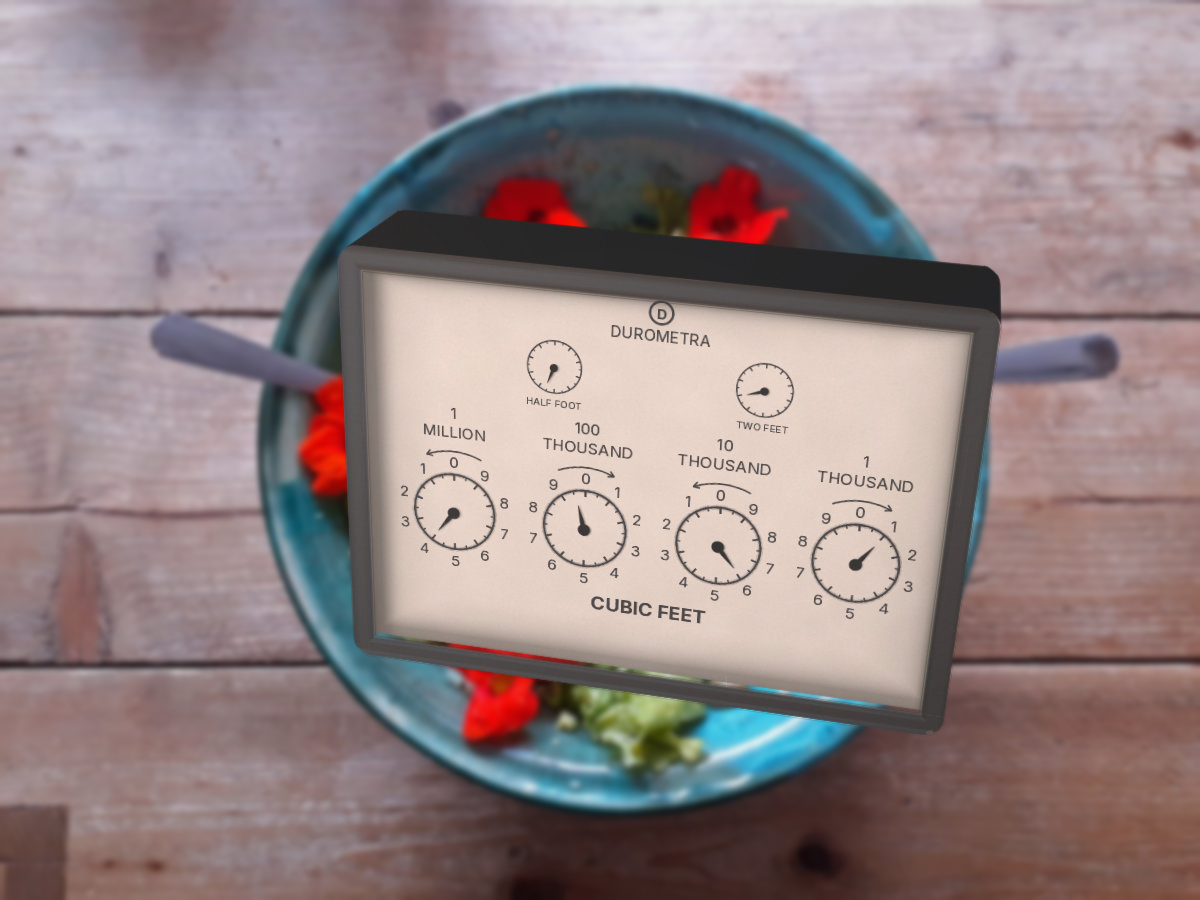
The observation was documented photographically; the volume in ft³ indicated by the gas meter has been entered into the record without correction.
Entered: 396100 ft³
